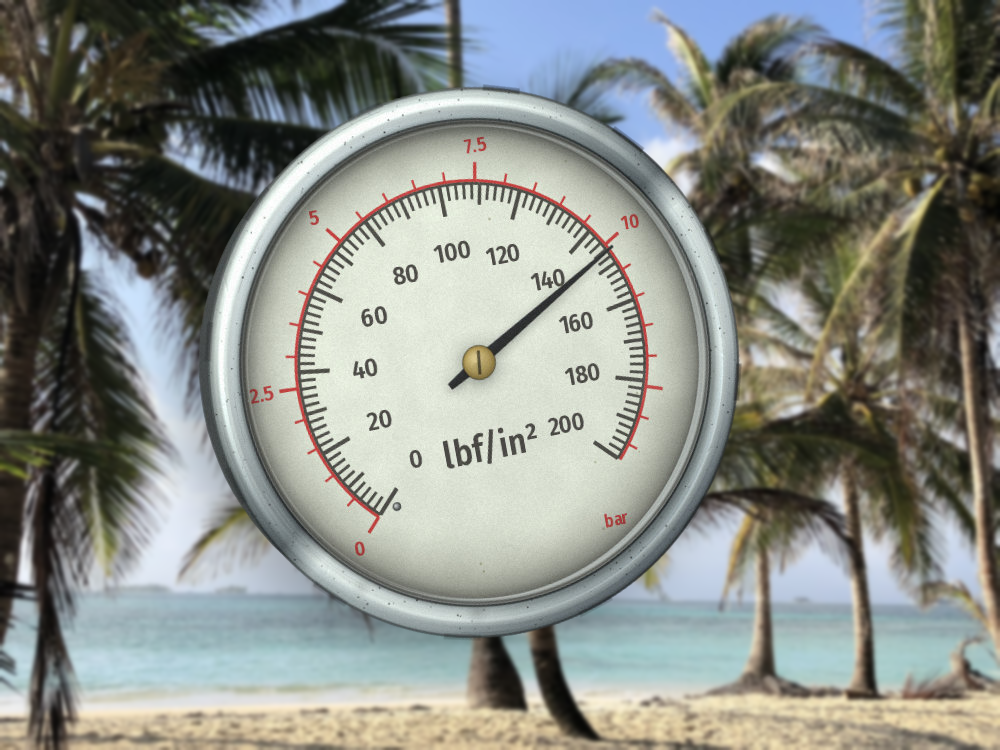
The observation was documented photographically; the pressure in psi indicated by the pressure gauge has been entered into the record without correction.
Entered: 146 psi
